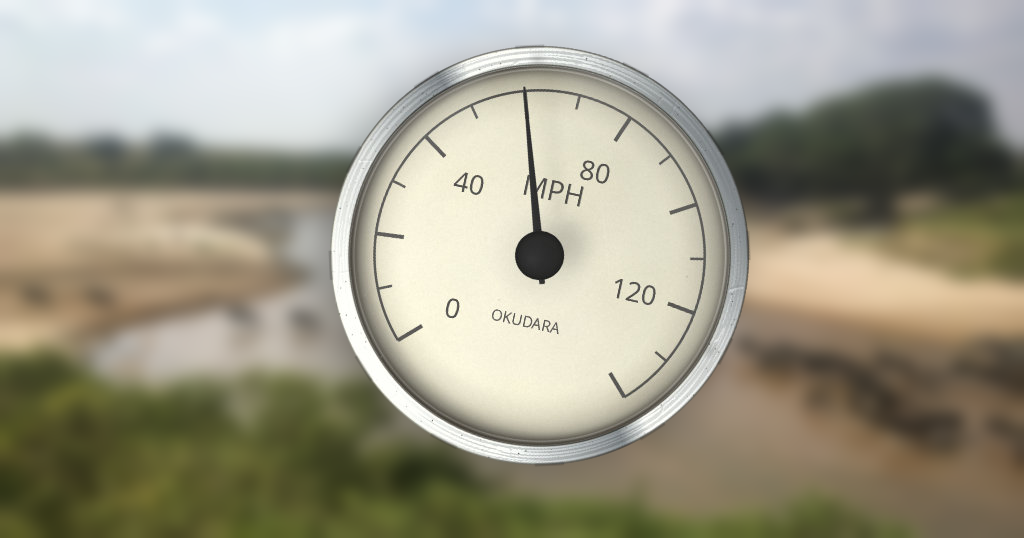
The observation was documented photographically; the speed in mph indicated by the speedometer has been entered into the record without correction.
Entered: 60 mph
